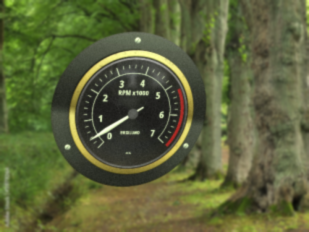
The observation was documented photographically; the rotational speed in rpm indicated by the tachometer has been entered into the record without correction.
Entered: 400 rpm
